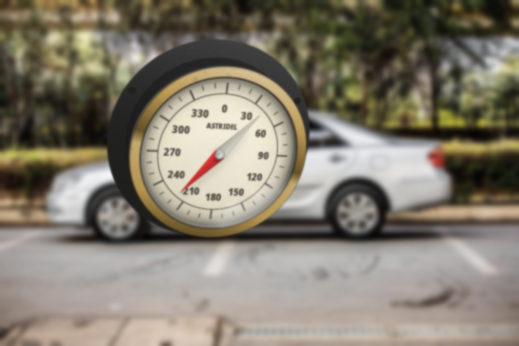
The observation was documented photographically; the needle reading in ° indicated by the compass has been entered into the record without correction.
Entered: 220 °
